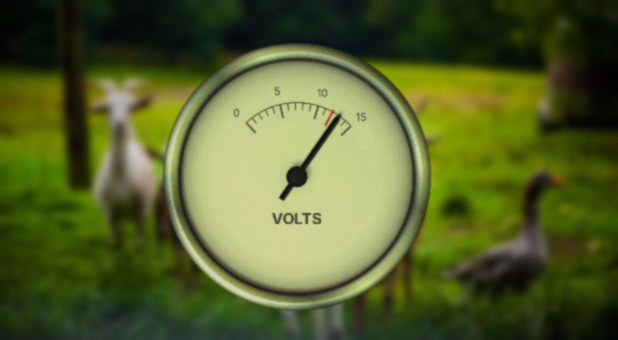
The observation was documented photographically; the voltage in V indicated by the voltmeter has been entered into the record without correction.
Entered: 13 V
